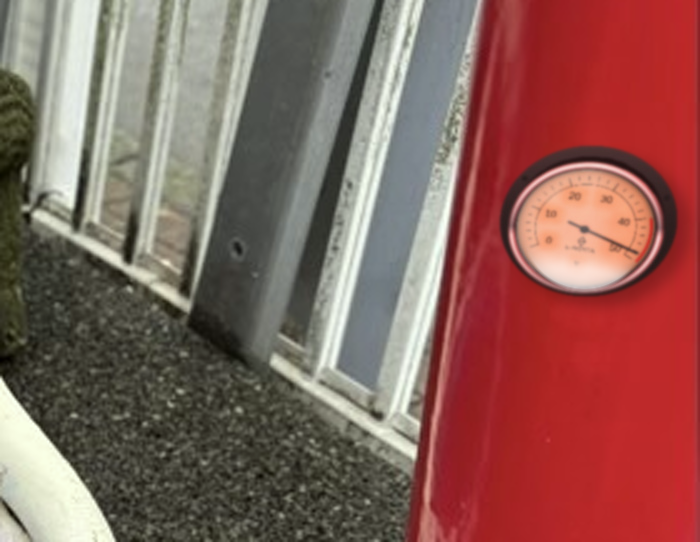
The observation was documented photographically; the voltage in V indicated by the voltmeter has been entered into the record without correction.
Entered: 48 V
